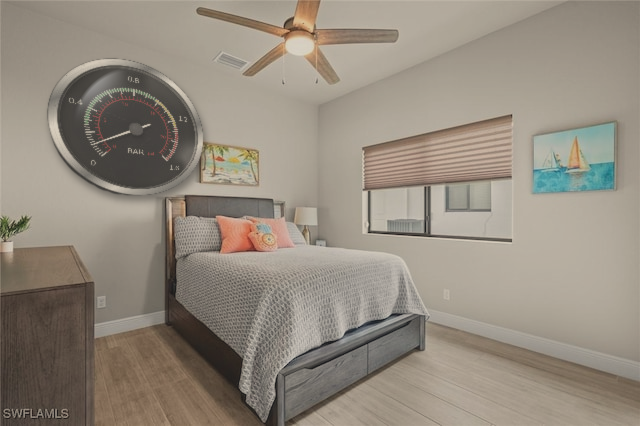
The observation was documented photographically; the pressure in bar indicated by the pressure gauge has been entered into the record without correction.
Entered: 0.1 bar
